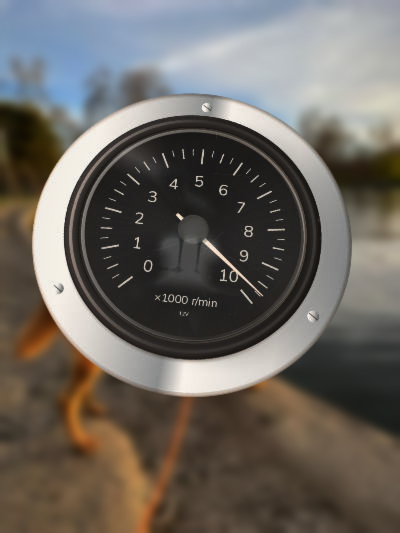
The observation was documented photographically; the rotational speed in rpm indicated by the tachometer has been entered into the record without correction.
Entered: 9750 rpm
